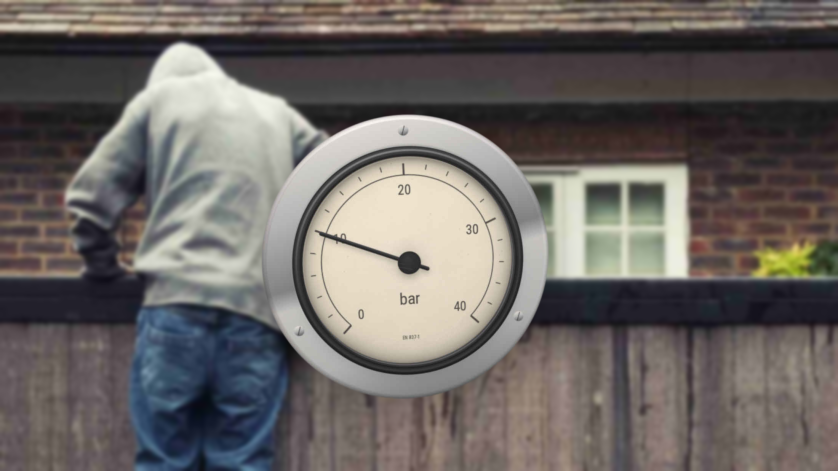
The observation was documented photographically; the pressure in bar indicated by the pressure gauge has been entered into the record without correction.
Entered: 10 bar
